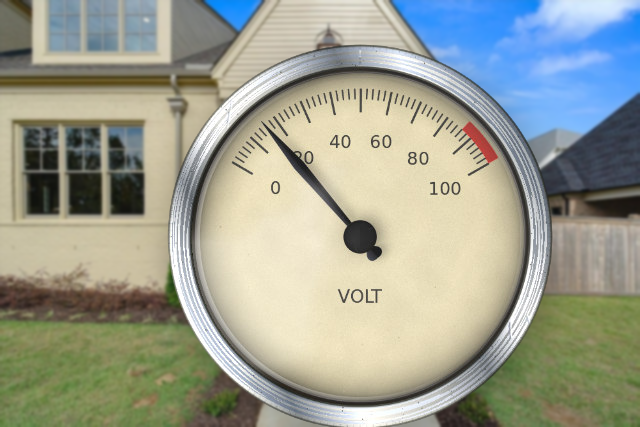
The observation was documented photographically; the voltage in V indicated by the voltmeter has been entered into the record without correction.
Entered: 16 V
